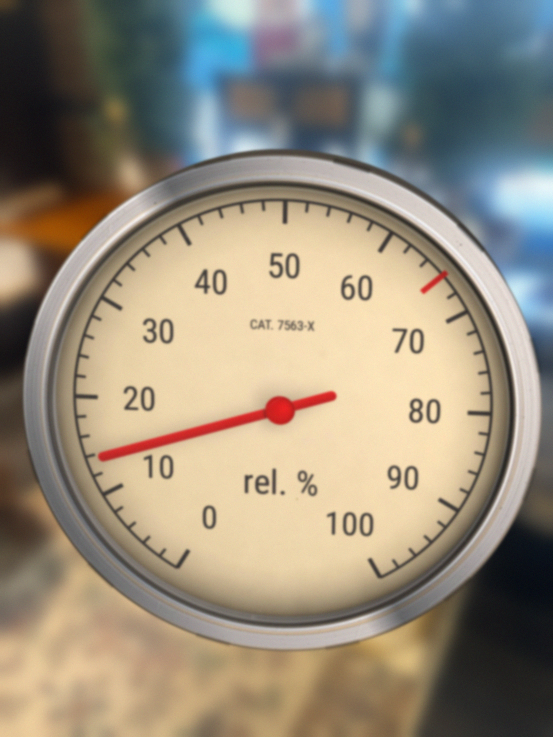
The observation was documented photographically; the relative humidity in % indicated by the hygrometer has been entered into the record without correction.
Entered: 14 %
